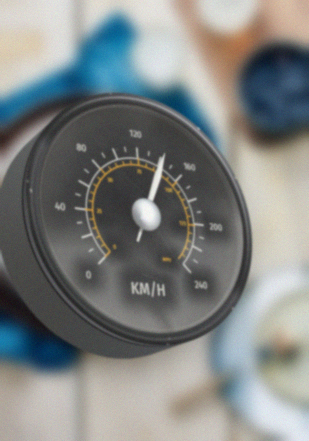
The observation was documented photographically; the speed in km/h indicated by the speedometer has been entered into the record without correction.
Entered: 140 km/h
